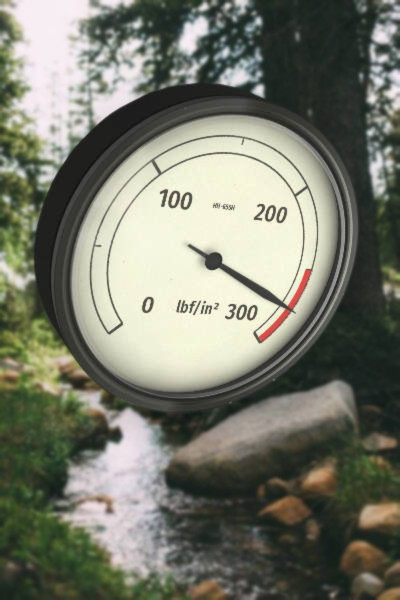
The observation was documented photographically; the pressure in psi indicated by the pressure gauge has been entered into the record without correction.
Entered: 275 psi
